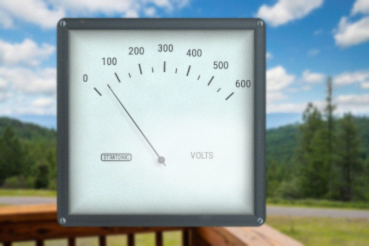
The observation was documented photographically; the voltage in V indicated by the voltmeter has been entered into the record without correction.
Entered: 50 V
